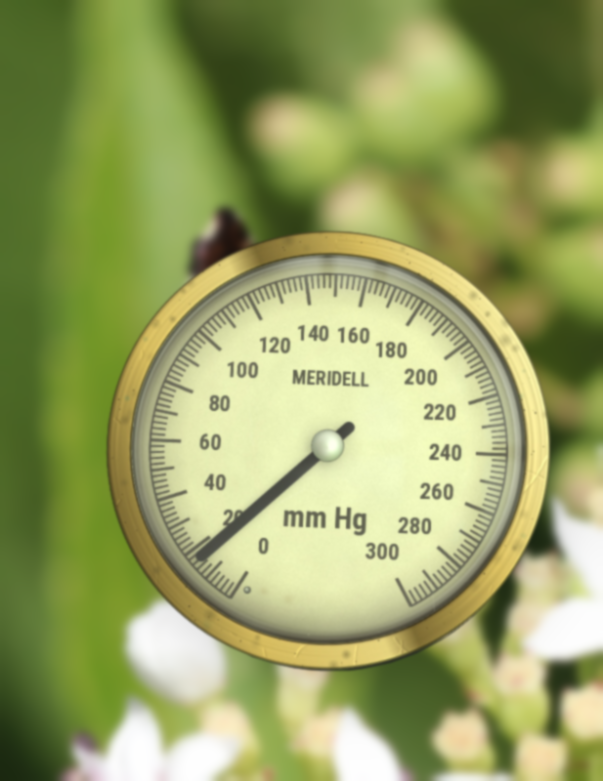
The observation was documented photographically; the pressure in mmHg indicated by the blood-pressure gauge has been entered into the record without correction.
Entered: 16 mmHg
